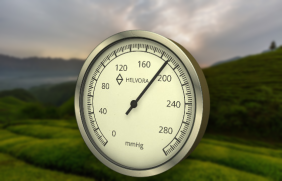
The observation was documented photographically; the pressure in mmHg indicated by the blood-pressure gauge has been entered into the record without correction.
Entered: 190 mmHg
